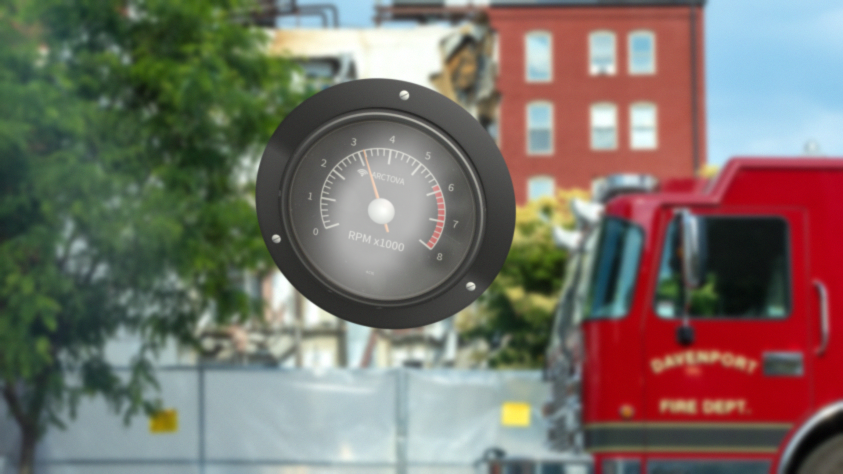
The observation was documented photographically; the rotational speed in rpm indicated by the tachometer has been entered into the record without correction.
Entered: 3200 rpm
